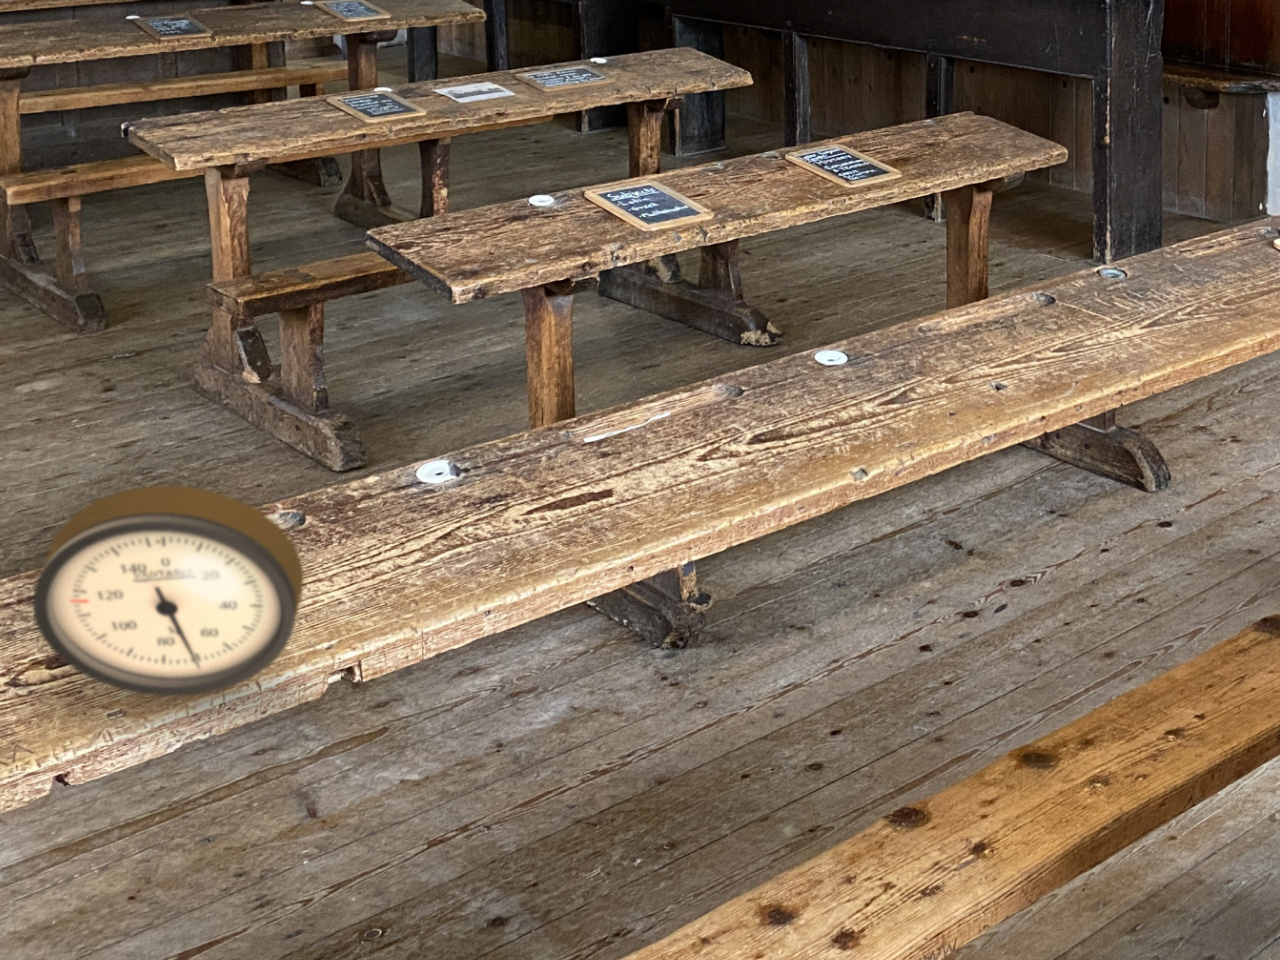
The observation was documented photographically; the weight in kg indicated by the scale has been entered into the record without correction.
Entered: 70 kg
